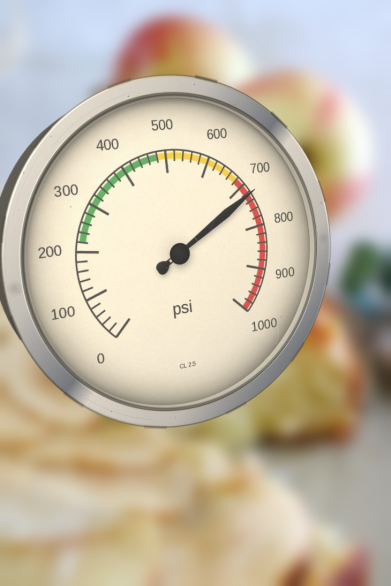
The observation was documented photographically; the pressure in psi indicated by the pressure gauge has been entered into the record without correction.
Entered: 720 psi
